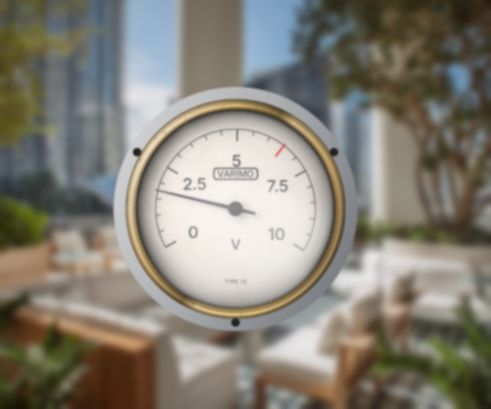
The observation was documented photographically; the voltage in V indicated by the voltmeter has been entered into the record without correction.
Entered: 1.75 V
